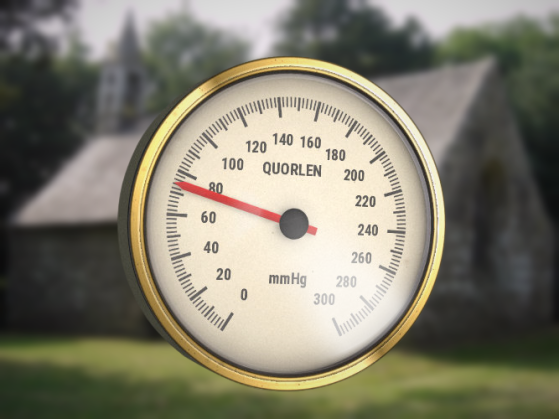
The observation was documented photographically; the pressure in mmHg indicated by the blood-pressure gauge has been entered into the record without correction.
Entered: 74 mmHg
